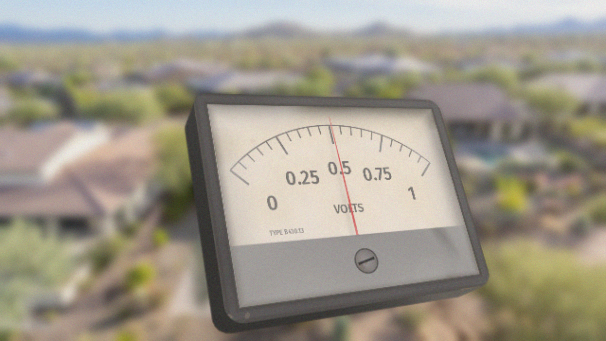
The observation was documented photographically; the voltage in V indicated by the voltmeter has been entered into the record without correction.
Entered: 0.5 V
